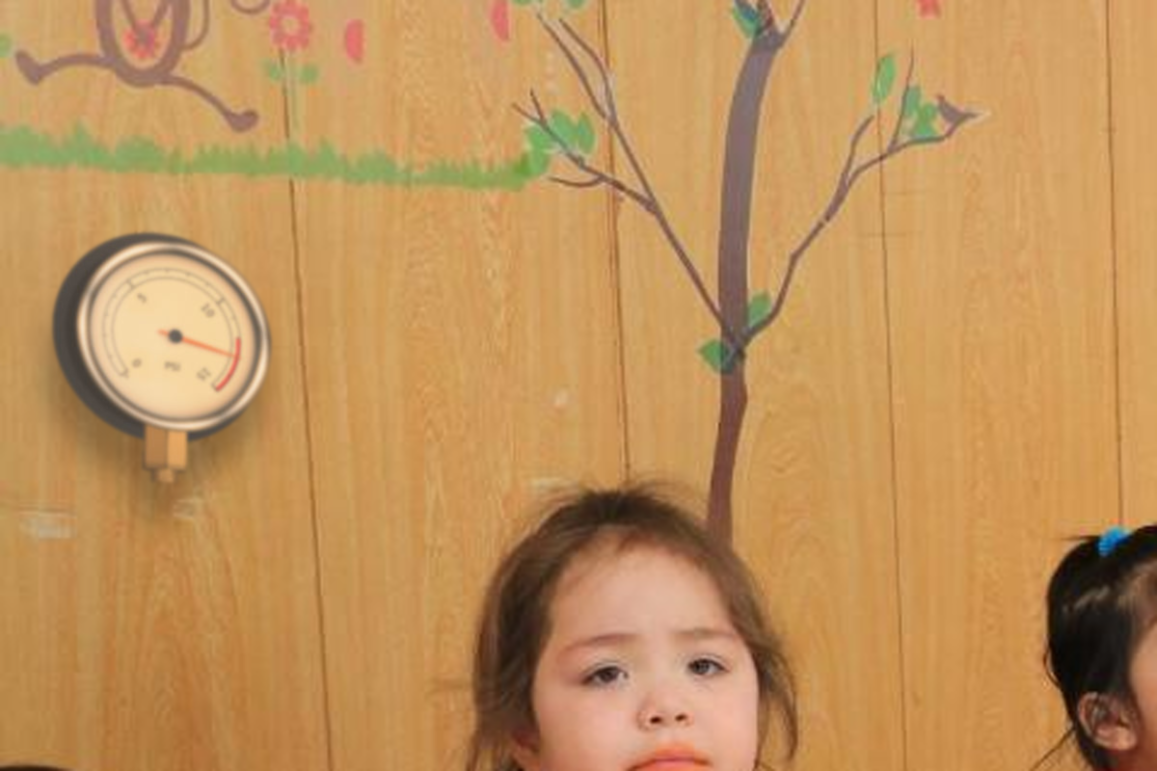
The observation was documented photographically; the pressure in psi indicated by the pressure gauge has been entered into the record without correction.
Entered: 13 psi
